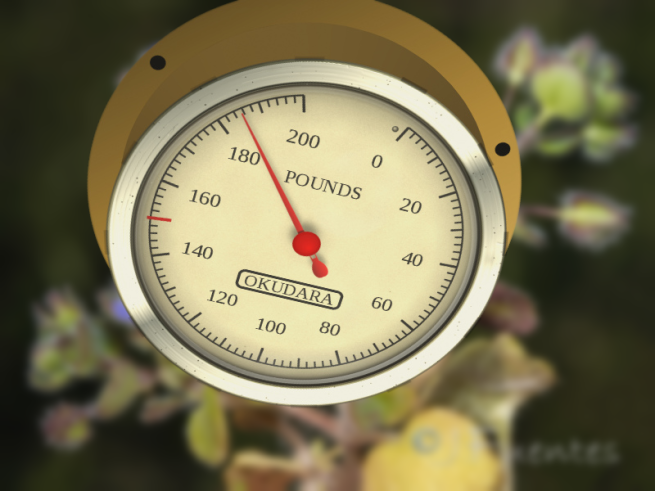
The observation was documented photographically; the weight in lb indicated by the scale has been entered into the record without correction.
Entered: 186 lb
